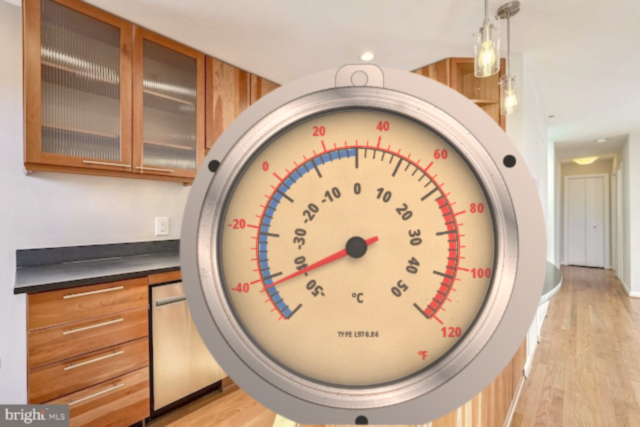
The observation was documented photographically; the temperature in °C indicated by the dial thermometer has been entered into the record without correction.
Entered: -42 °C
